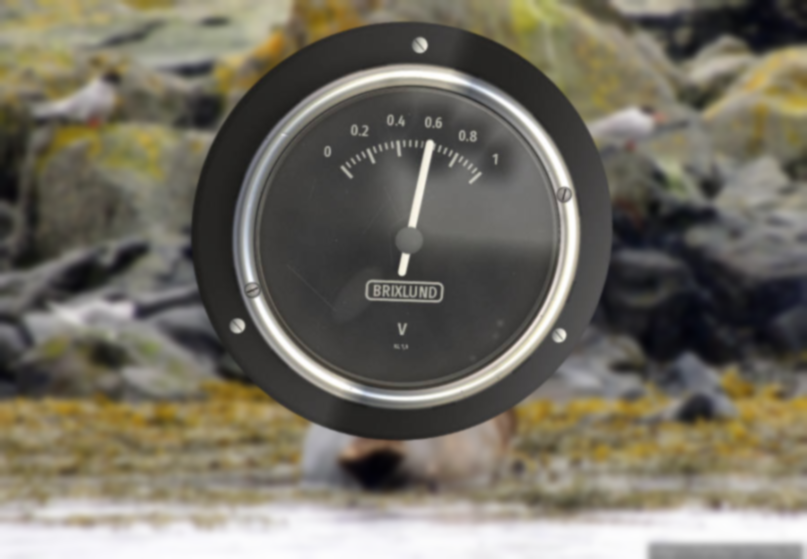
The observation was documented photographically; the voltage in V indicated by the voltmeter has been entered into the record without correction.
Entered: 0.6 V
